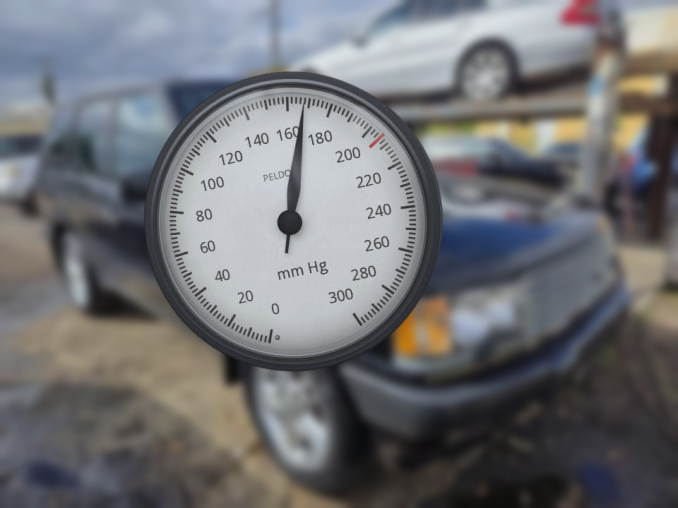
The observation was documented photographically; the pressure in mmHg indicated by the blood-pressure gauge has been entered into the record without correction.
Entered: 168 mmHg
